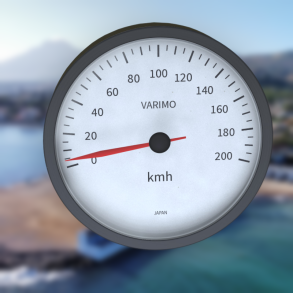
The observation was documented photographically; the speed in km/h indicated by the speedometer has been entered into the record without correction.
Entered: 5 km/h
